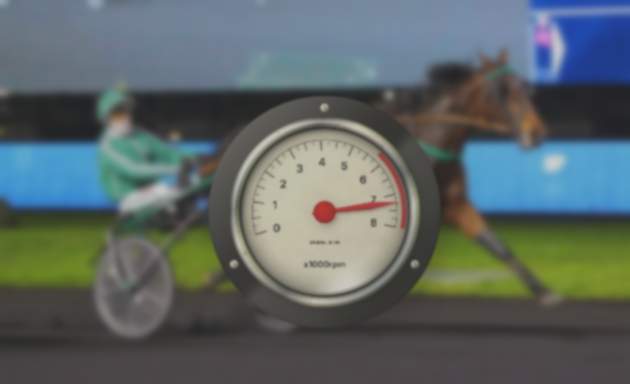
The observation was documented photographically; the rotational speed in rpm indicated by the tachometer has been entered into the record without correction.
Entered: 7250 rpm
